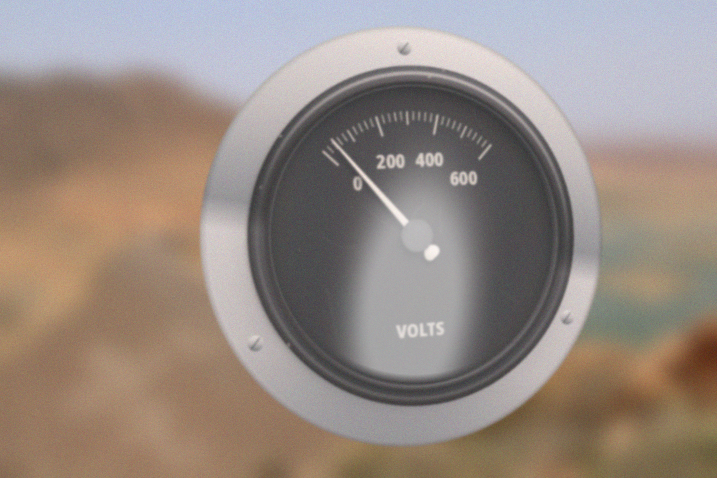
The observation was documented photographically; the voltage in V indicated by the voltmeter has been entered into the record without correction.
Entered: 40 V
